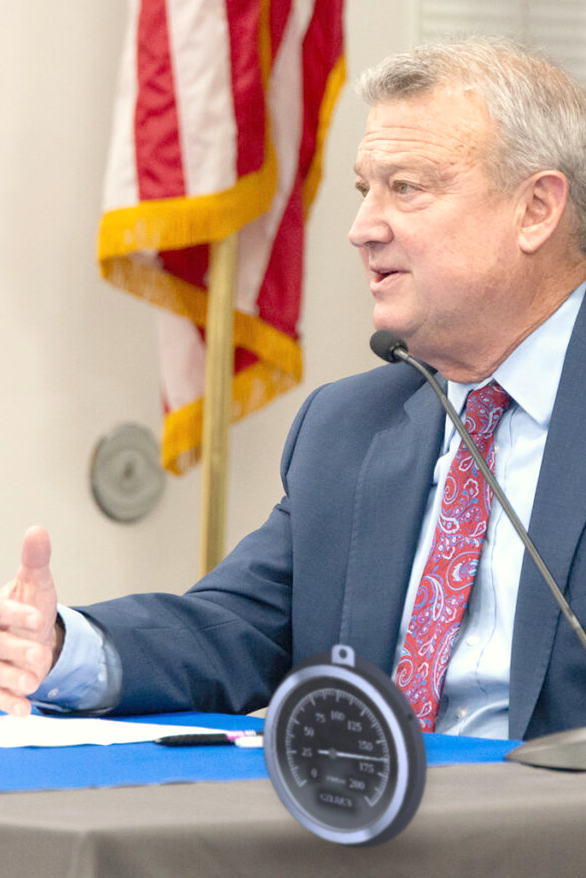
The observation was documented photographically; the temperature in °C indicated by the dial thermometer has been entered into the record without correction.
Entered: 162.5 °C
